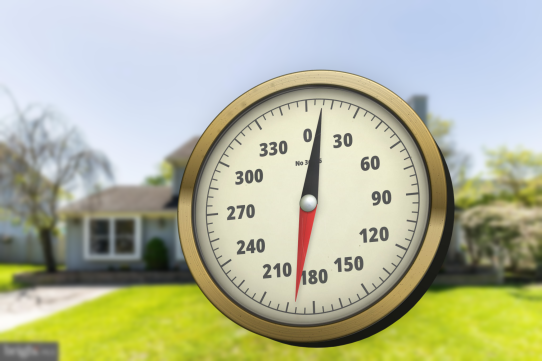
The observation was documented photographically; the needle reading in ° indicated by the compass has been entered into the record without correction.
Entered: 190 °
